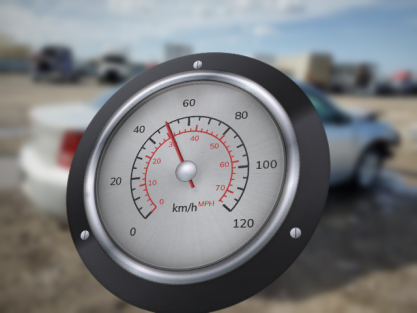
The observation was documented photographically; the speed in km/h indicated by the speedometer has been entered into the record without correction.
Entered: 50 km/h
